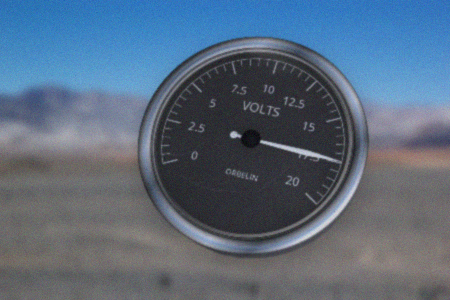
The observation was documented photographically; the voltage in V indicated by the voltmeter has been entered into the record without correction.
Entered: 17.5 V
